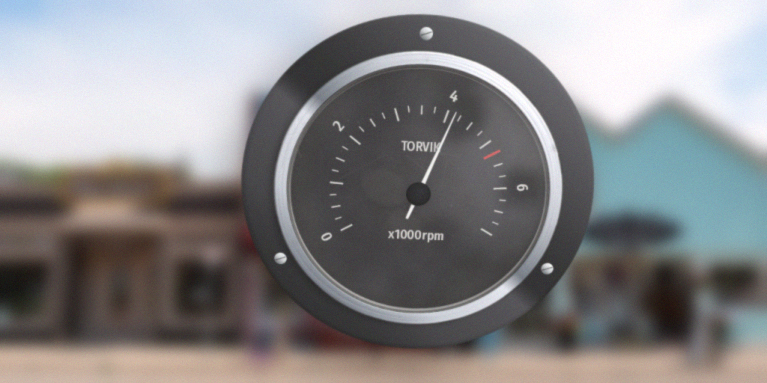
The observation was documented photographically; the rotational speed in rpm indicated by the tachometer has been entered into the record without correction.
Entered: 4125 rpm
